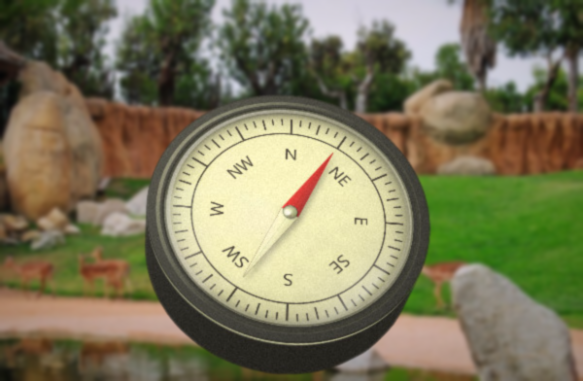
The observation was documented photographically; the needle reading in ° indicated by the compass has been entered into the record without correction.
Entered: 30 °
